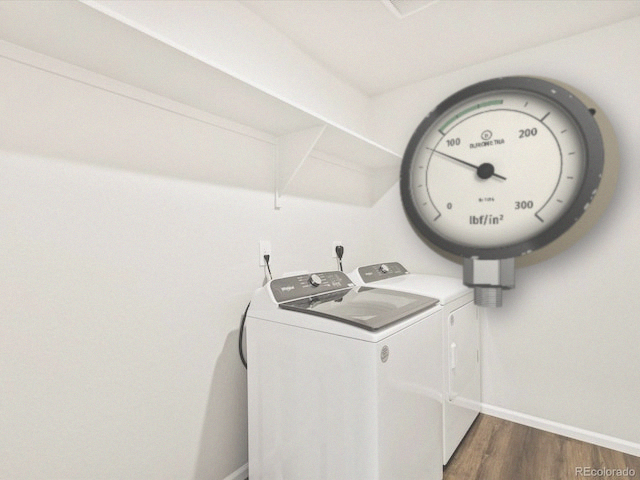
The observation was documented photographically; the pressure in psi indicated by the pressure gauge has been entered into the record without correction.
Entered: 80 psi
